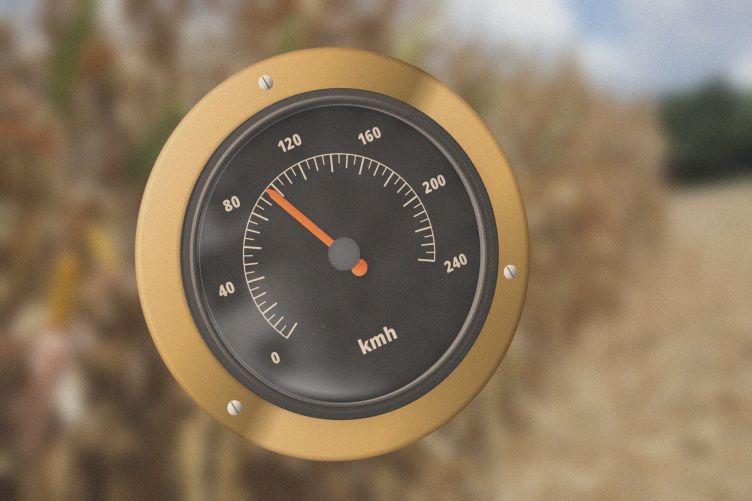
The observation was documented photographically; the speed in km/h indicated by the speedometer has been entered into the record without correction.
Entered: 95 km/h
